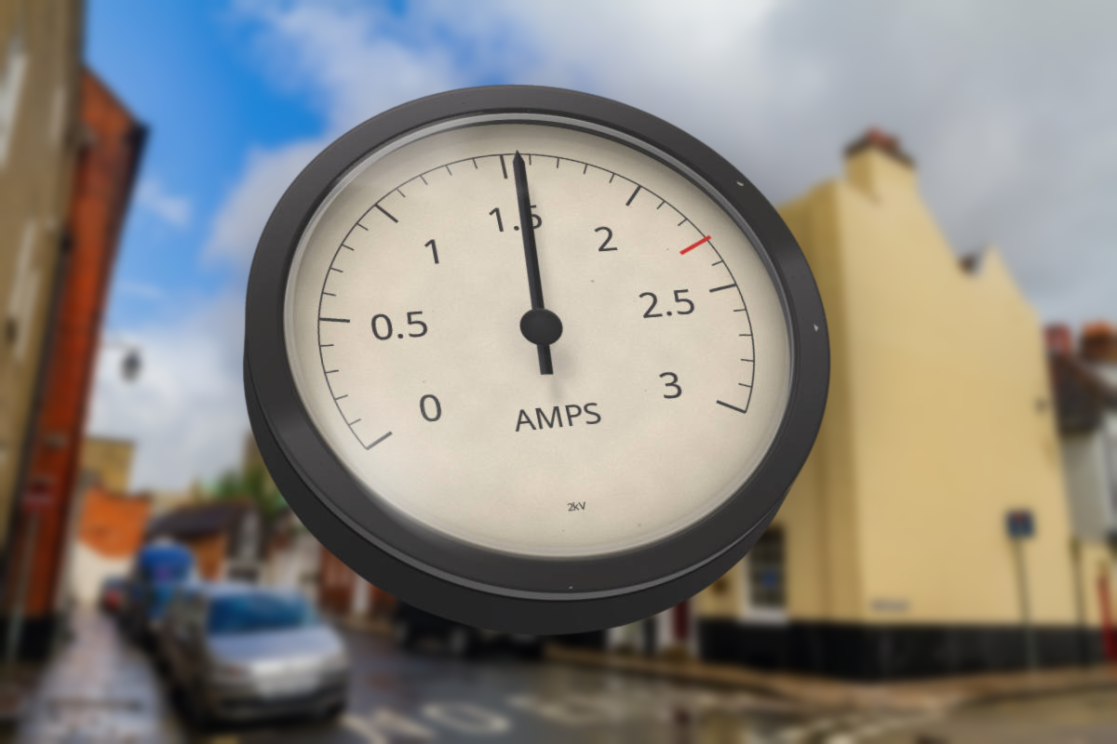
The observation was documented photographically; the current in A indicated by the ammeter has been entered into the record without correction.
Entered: 1.55 A
